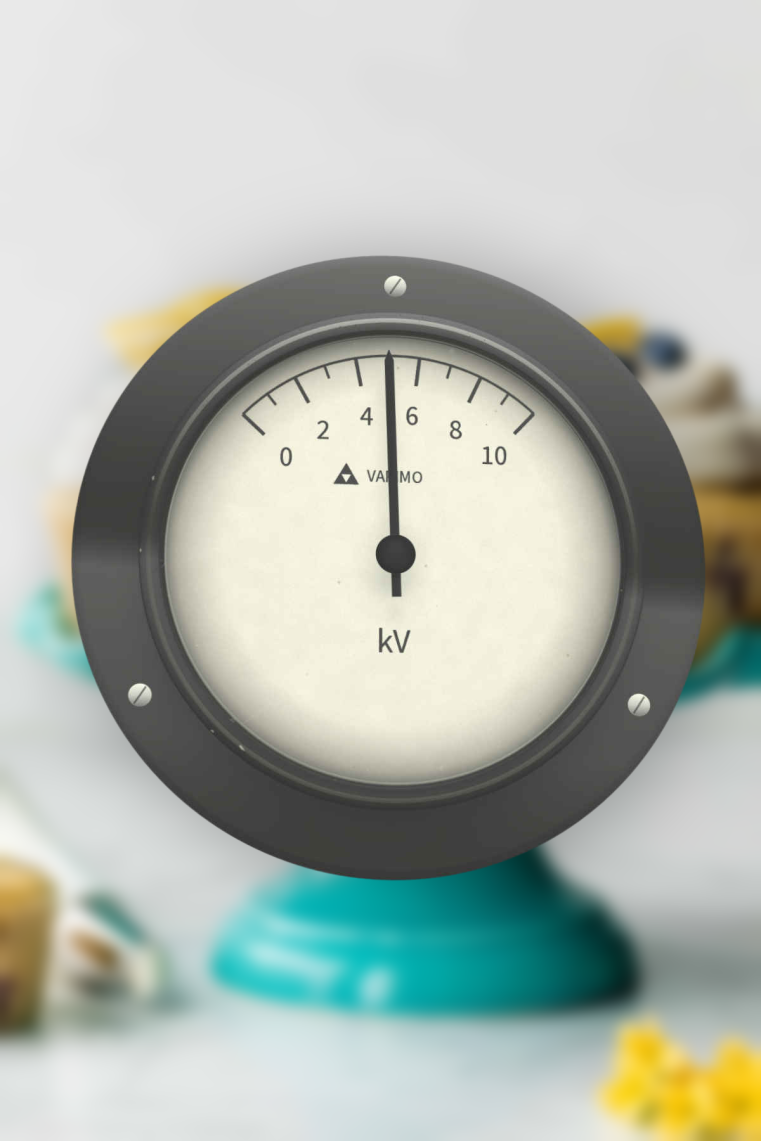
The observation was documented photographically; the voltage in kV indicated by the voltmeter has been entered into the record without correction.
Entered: 5 kV
